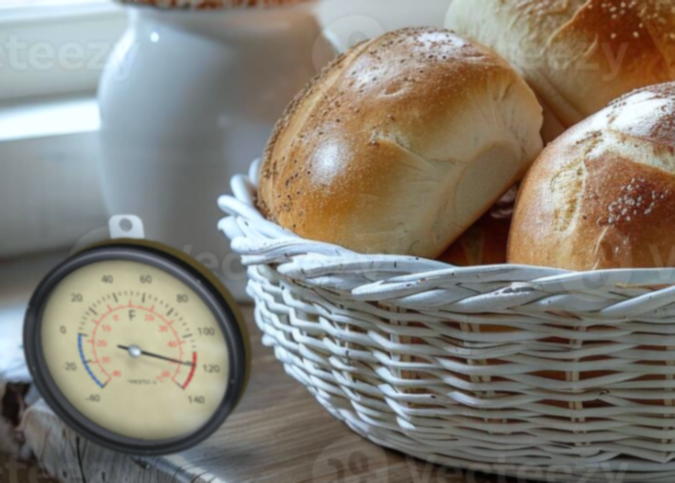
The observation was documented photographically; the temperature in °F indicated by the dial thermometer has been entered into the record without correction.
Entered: 120 °F
